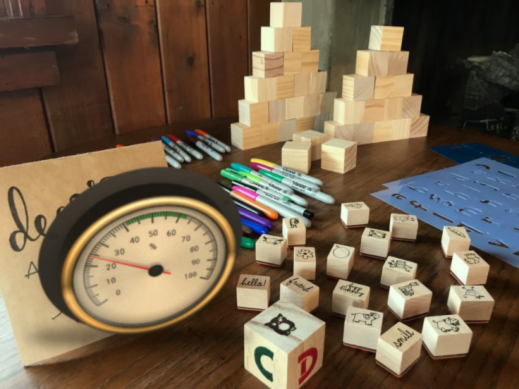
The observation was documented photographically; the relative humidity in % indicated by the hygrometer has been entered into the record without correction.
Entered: 25 %
